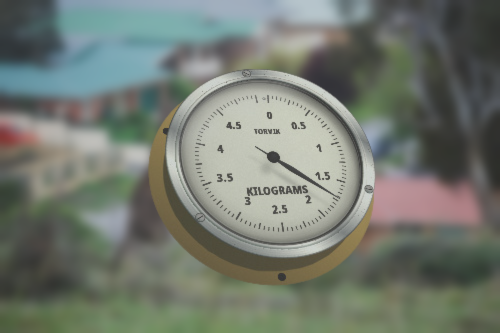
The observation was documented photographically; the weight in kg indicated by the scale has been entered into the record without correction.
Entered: 1.75 kg
